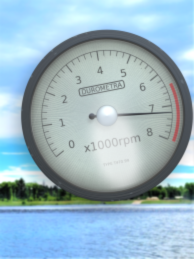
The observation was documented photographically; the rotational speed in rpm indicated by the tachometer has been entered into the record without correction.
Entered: 7200 rpm
